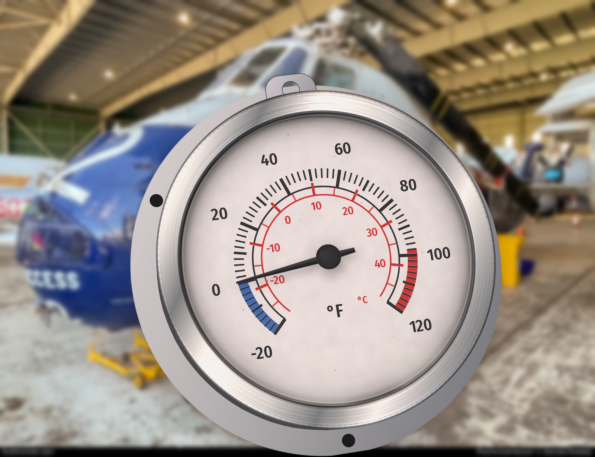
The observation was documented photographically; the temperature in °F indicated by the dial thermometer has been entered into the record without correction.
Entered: 0 °F
